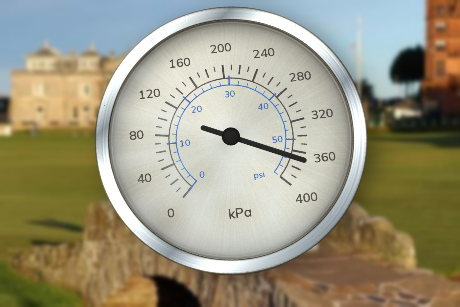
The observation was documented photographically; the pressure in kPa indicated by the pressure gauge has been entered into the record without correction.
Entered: 370 kPa
